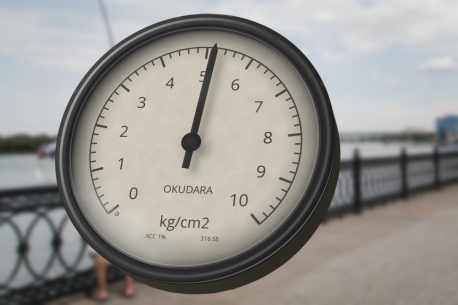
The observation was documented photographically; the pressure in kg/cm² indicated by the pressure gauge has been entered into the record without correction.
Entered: 5.2 kg/cm²
